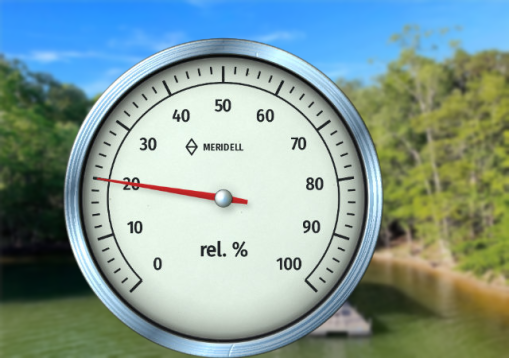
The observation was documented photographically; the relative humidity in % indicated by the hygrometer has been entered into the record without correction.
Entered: 20 %
